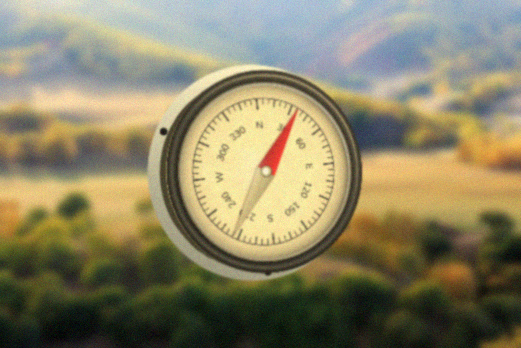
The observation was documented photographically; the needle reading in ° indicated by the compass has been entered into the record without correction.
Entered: 35 °
